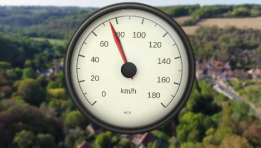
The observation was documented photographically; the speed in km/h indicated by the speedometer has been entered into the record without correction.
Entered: 75 km/h
